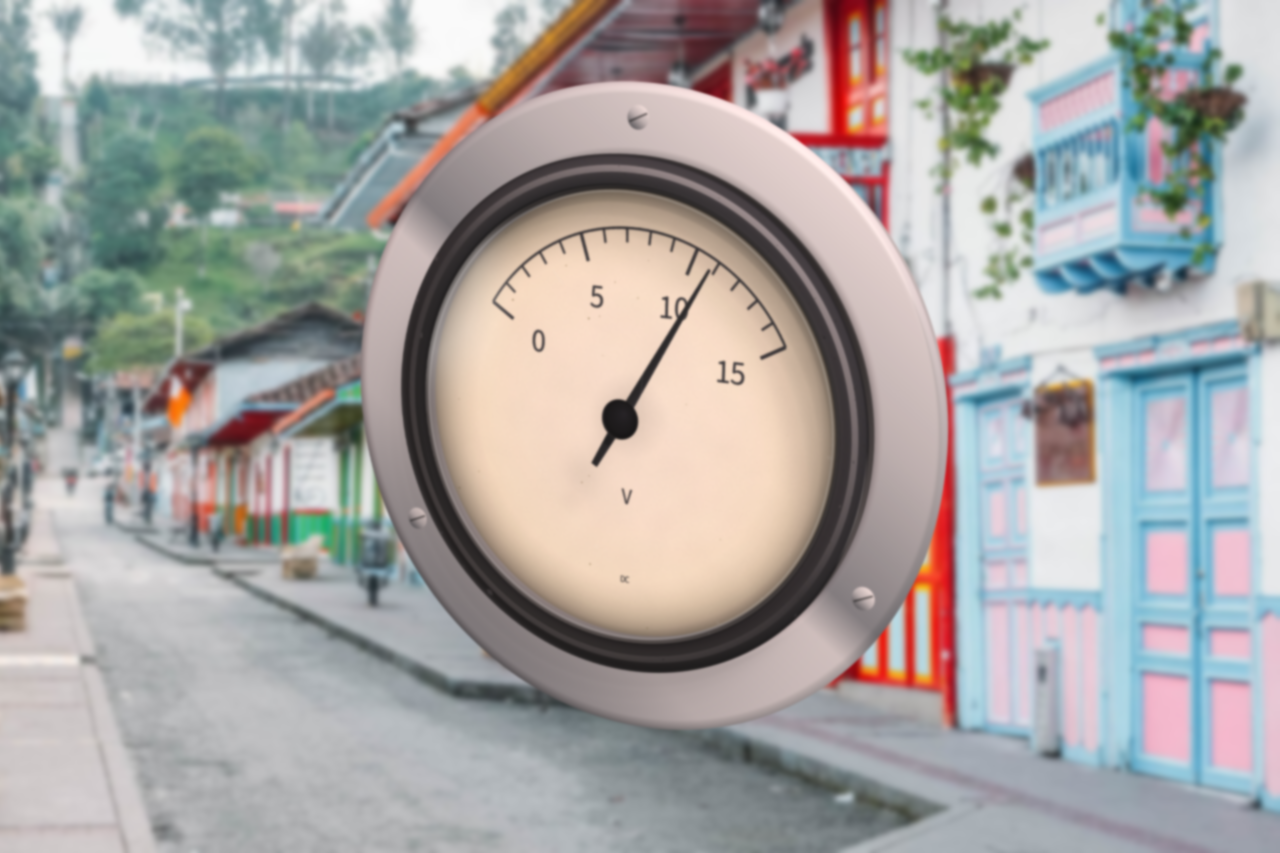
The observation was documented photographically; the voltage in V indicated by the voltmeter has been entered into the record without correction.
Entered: 11 V
